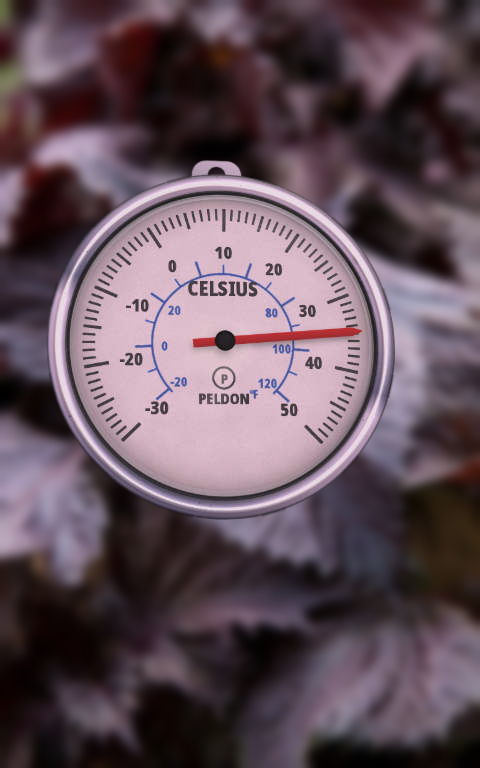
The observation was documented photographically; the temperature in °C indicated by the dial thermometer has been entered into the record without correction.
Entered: 35 °C
